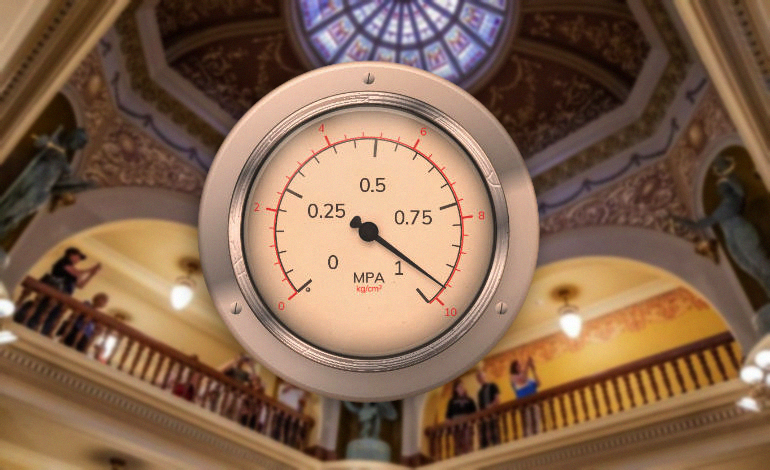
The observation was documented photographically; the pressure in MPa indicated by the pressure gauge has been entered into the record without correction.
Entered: 0.95 MPa
